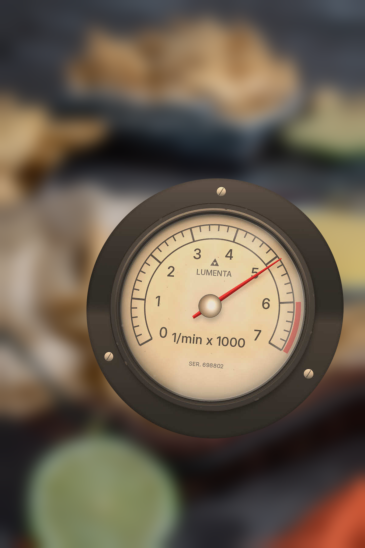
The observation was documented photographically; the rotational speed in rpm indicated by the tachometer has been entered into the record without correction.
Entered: 5100 rpm
